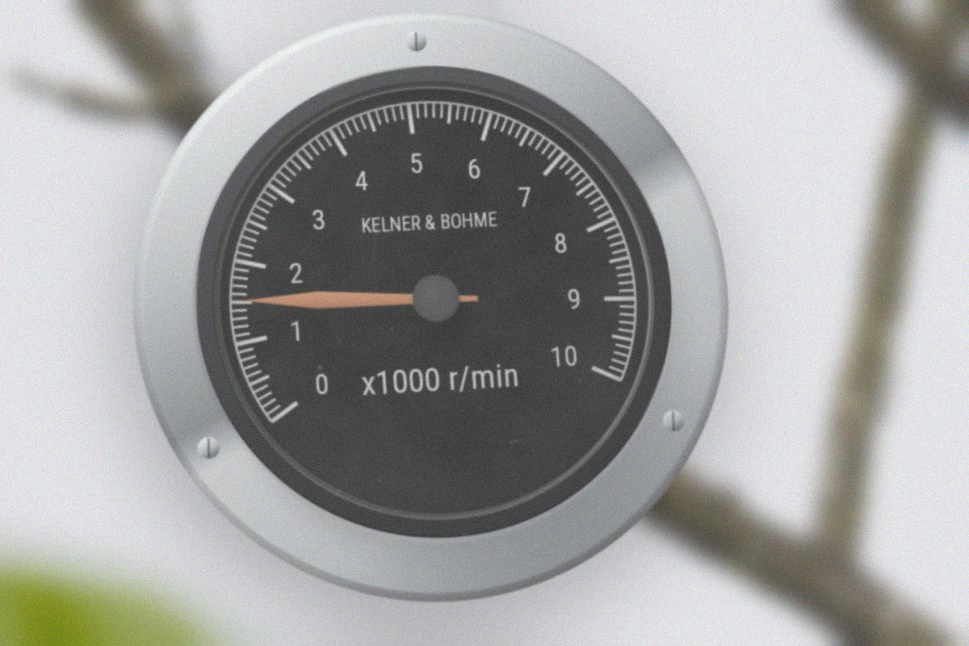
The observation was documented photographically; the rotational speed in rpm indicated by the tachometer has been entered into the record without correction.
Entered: 1500 rpm
